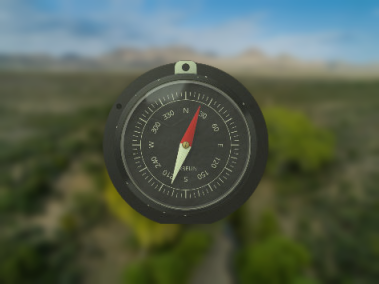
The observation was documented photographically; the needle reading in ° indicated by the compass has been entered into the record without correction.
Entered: 20 °
